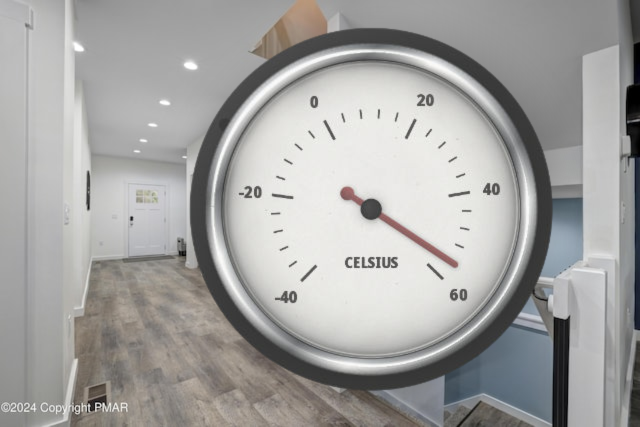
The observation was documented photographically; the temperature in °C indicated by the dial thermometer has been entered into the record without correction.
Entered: 56 °C
